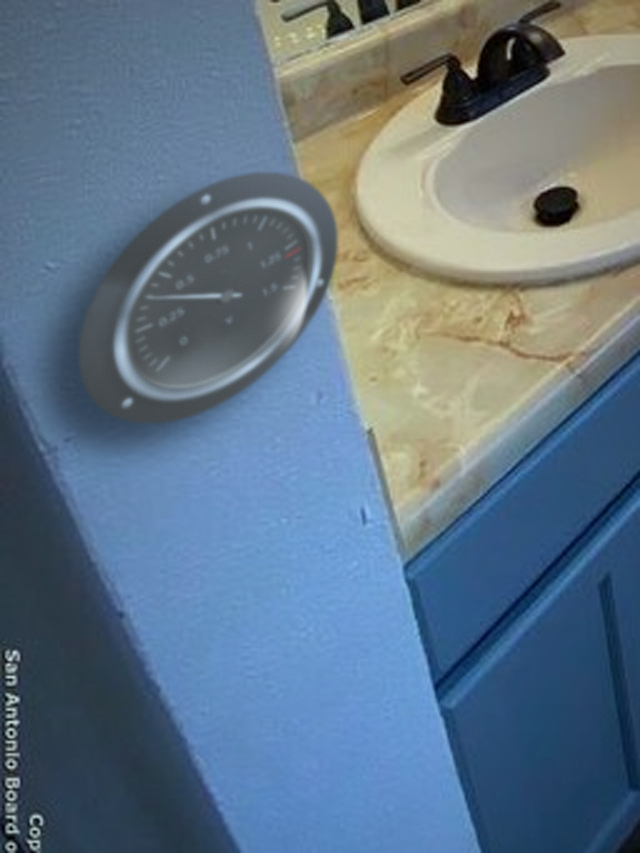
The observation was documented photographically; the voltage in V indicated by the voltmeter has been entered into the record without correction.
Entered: 0.4 V
